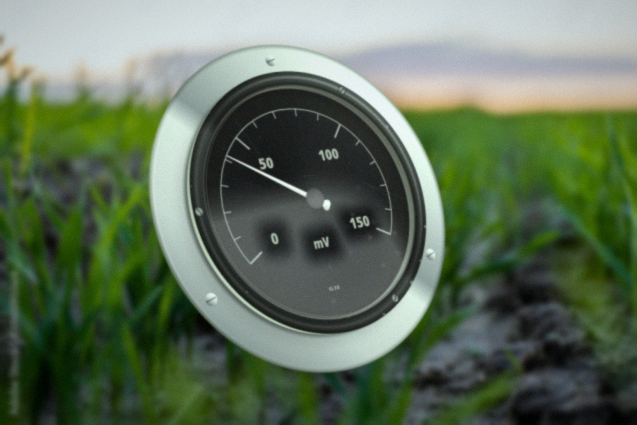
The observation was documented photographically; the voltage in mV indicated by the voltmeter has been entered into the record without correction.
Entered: 40 mV
